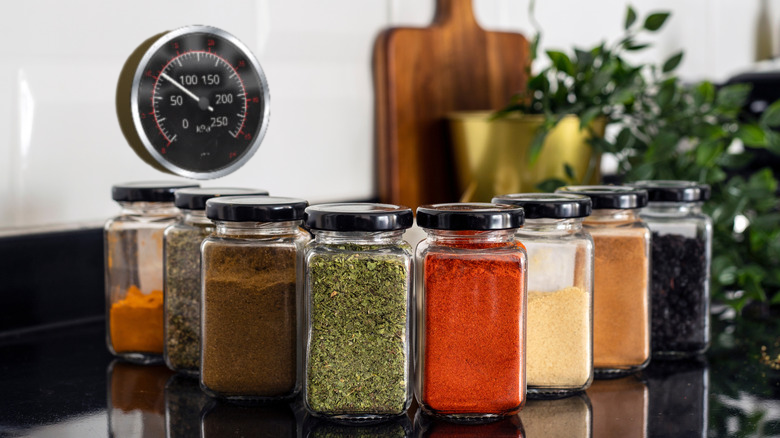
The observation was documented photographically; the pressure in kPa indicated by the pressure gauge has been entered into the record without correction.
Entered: 75 kPa
